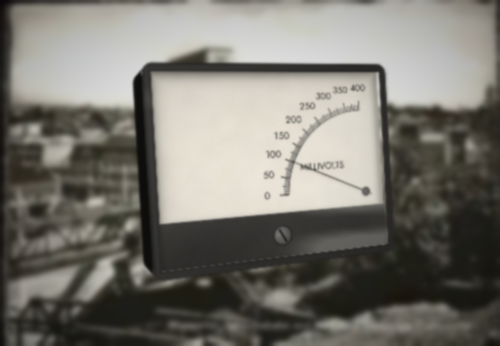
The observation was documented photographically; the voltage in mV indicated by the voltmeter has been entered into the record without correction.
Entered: 100 mV
